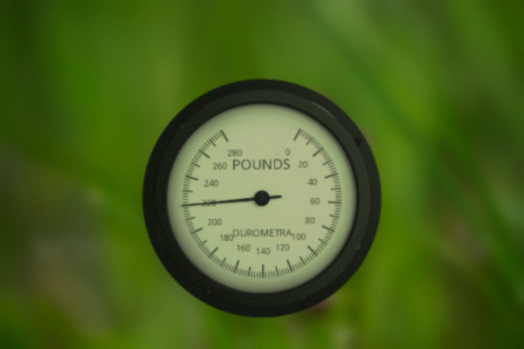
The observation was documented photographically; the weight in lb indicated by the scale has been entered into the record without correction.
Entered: 220 lb
